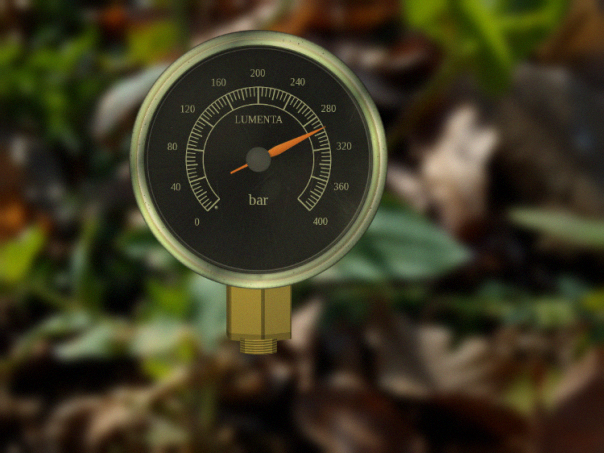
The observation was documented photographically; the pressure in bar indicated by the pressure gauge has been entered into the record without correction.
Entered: 295 bar
